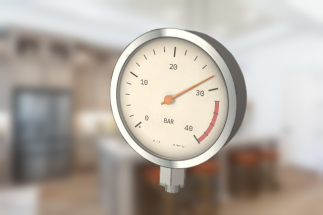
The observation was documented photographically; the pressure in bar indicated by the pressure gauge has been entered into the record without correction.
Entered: 28 bar
